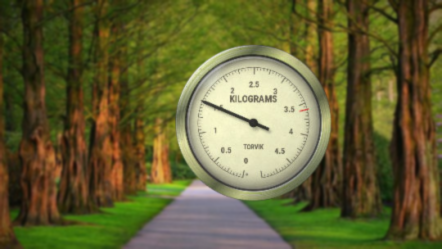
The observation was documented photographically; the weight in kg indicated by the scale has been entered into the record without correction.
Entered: 1.5 kg
